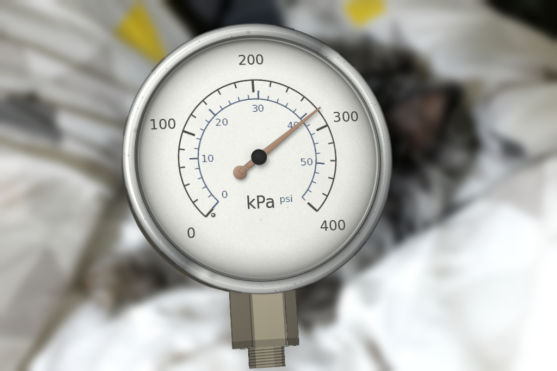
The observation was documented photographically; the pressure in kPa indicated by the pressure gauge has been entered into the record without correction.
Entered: 280 kPa
